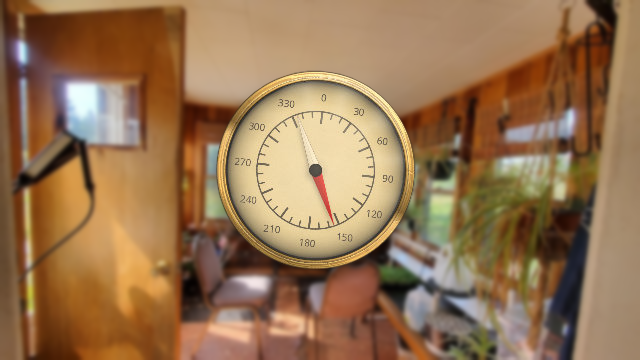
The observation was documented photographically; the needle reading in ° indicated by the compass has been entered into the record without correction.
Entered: 155 °
